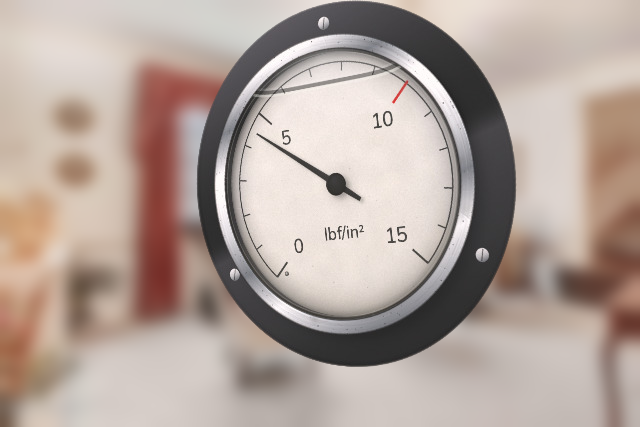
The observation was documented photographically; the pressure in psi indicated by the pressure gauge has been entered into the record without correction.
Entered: 4.5 psi
